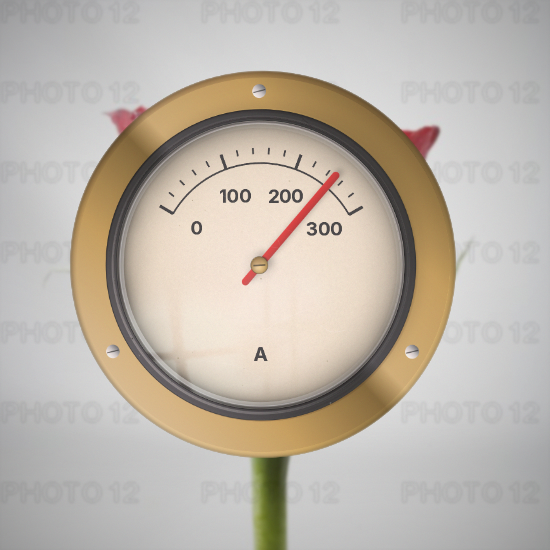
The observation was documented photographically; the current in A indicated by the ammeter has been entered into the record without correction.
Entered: 250 A
